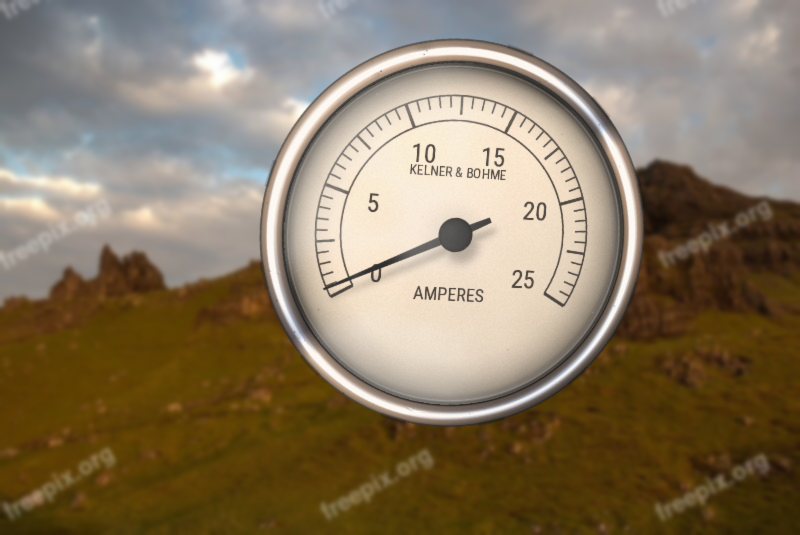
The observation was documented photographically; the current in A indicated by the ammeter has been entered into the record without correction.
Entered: 0.5 A
